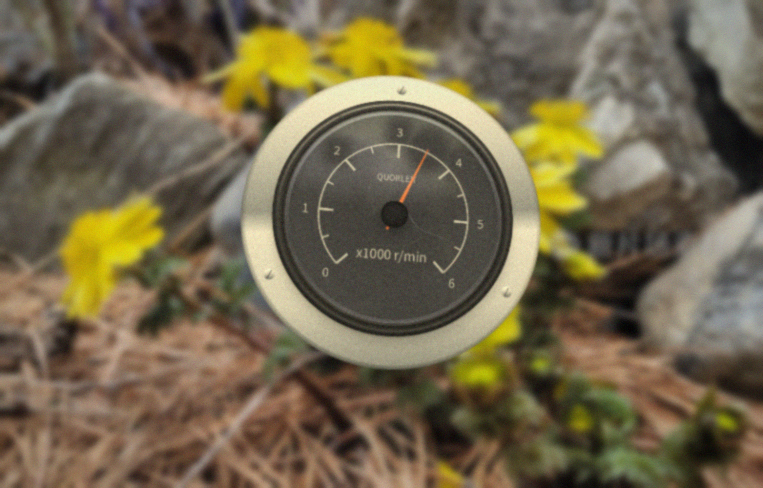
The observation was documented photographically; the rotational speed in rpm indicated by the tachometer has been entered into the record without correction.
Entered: 3500 rpm
